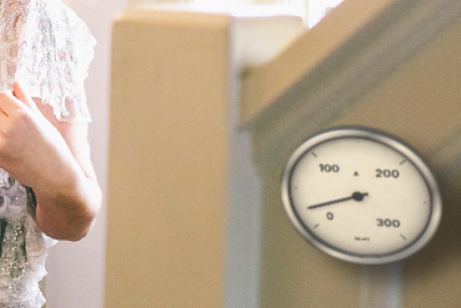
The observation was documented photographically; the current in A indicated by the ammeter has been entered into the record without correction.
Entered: 25 A
